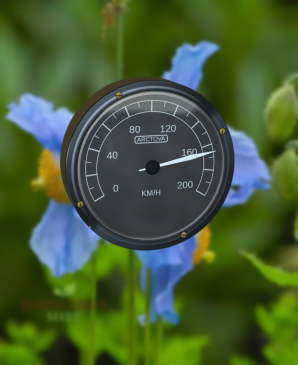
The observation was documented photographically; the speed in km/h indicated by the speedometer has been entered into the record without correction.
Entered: 165 km/h
